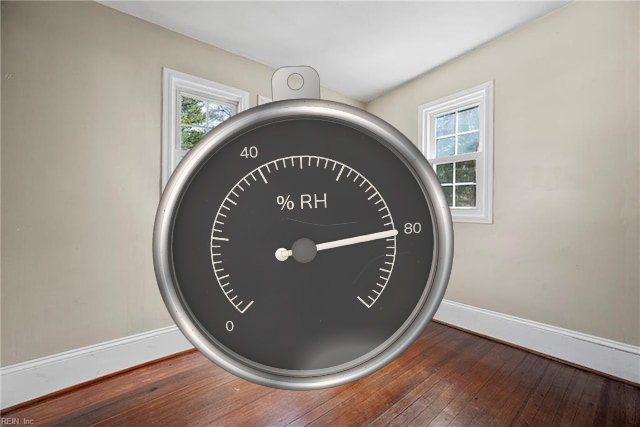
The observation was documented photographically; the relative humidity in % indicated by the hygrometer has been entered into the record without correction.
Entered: 80 %
